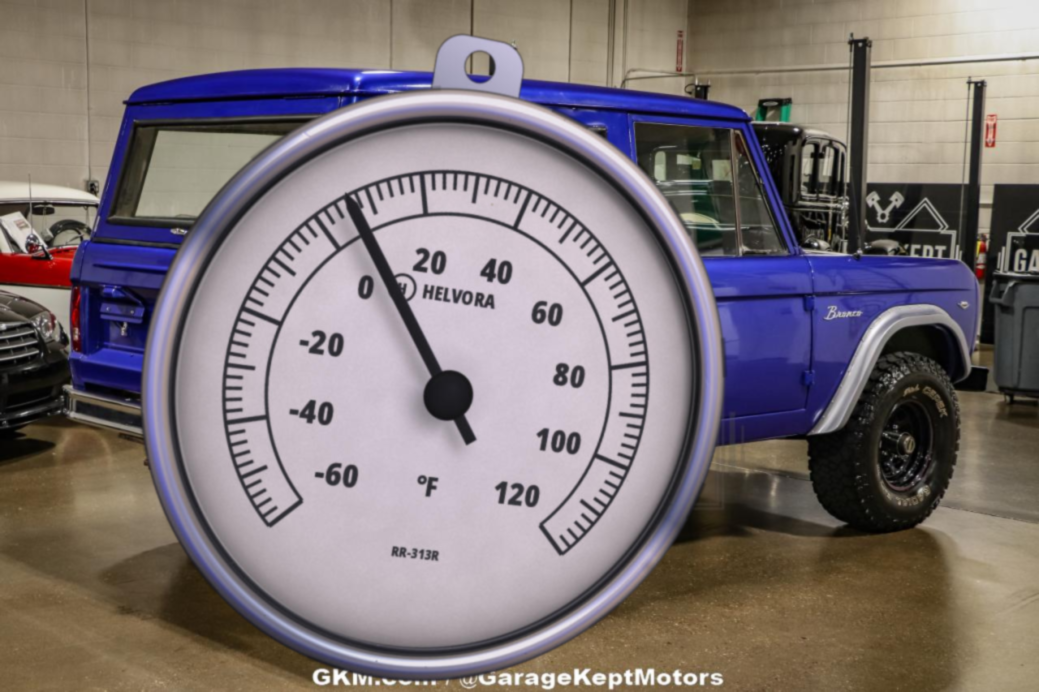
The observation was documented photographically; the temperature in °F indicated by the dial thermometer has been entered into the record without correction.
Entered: 6 °F
